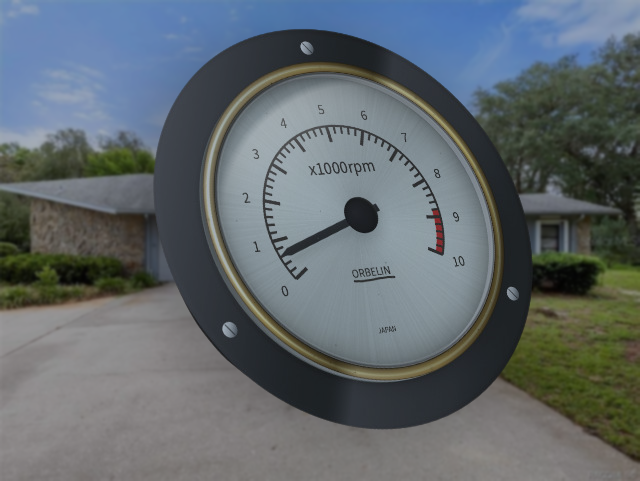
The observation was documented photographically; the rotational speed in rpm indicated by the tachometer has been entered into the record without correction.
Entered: 600 rpm
